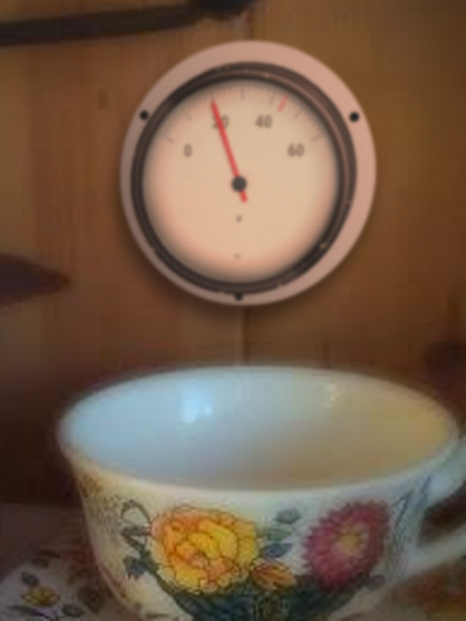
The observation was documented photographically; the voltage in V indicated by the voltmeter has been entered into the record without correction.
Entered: 20 V
